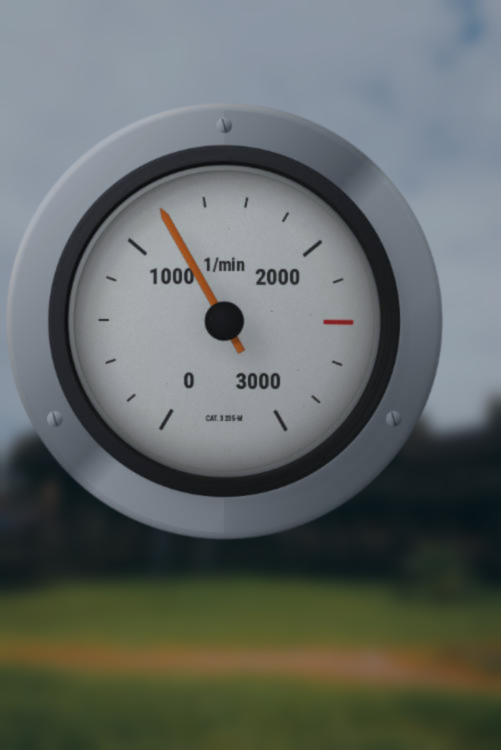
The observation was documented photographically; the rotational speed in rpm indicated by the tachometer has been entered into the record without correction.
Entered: 1200 rpm
